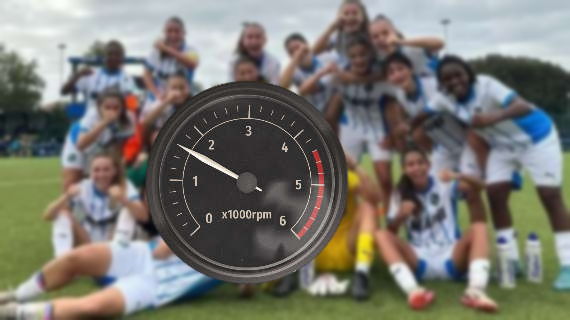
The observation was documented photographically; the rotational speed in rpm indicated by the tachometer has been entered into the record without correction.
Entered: 1600 rpm
